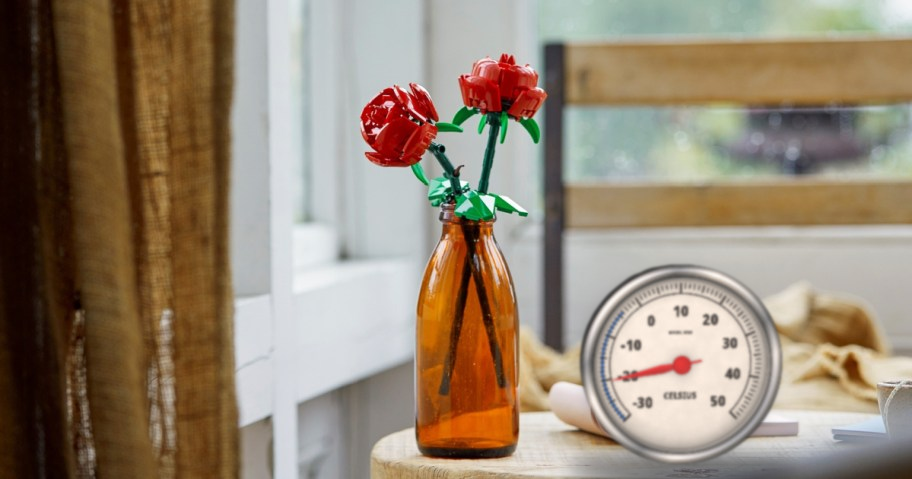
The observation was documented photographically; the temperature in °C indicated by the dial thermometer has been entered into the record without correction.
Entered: -20 °C
